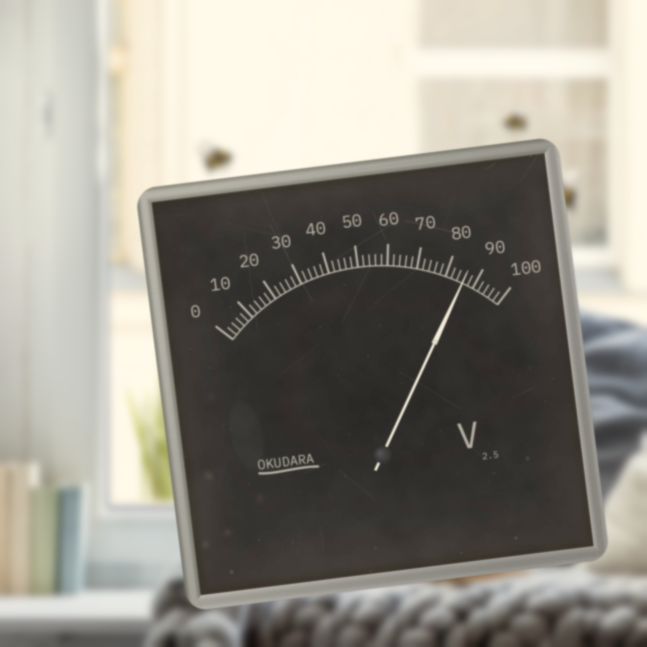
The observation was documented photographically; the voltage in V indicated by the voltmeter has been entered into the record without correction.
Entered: 86 V
